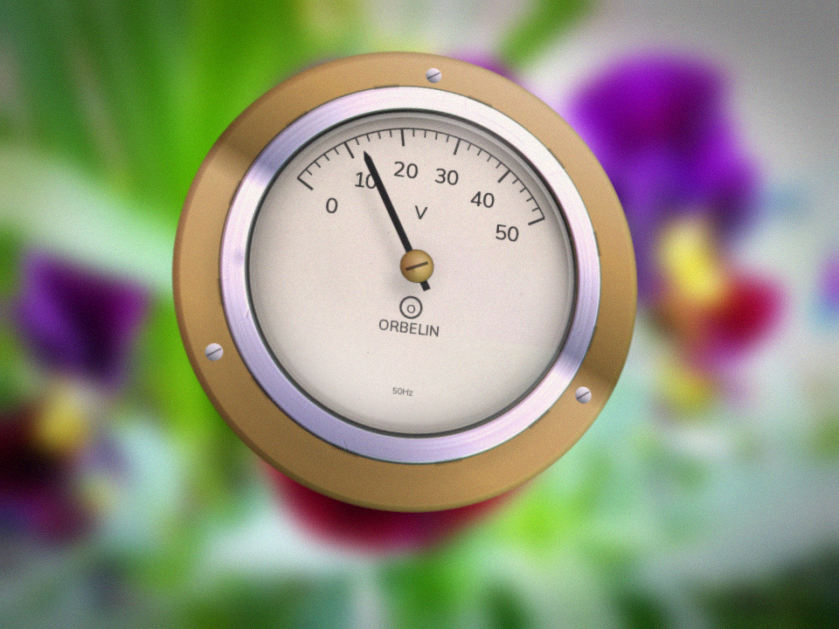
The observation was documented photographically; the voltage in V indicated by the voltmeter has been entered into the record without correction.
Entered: 12 V
